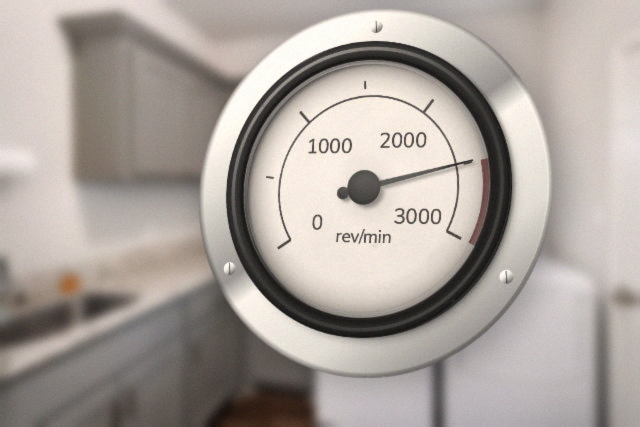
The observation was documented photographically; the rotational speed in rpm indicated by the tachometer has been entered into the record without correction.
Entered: 2500 rpm
